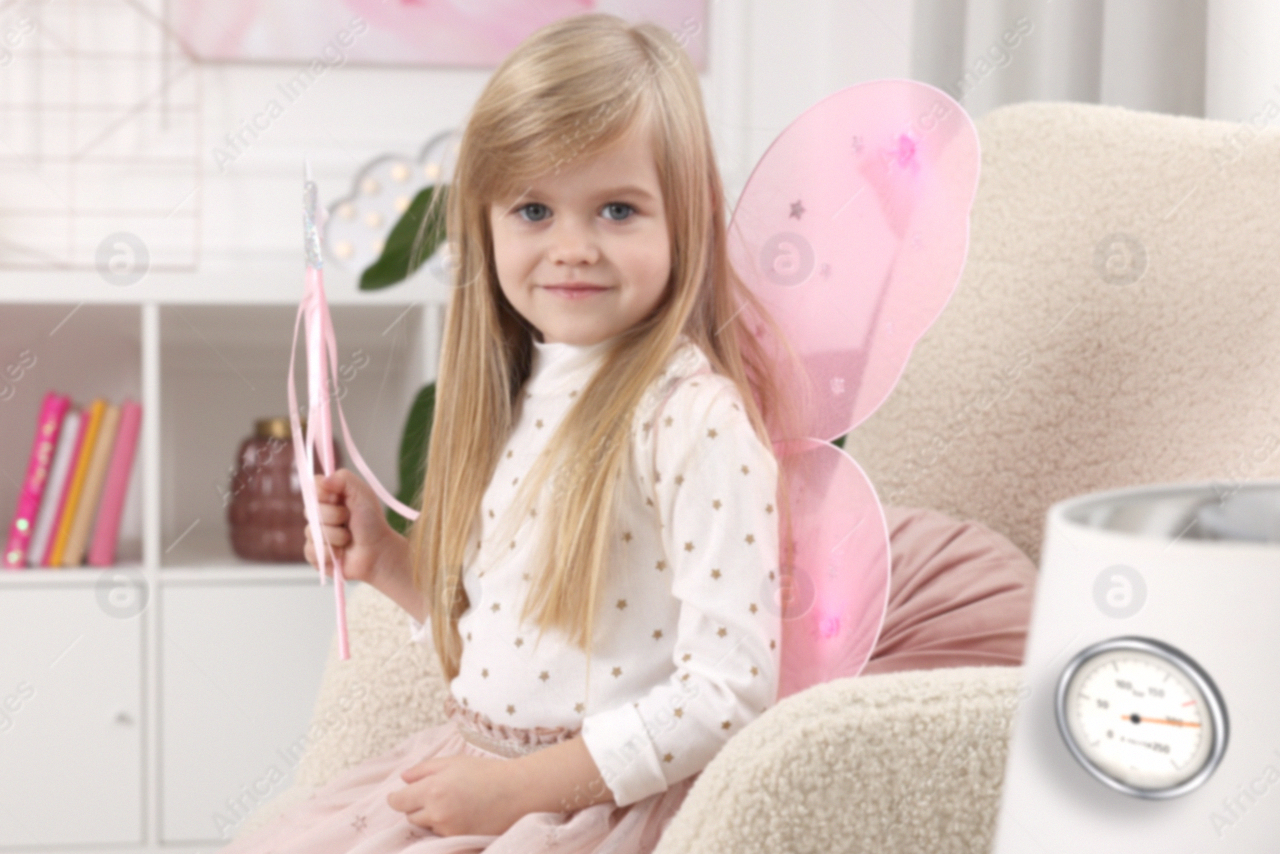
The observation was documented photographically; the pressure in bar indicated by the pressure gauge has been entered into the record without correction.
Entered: 200 bar
